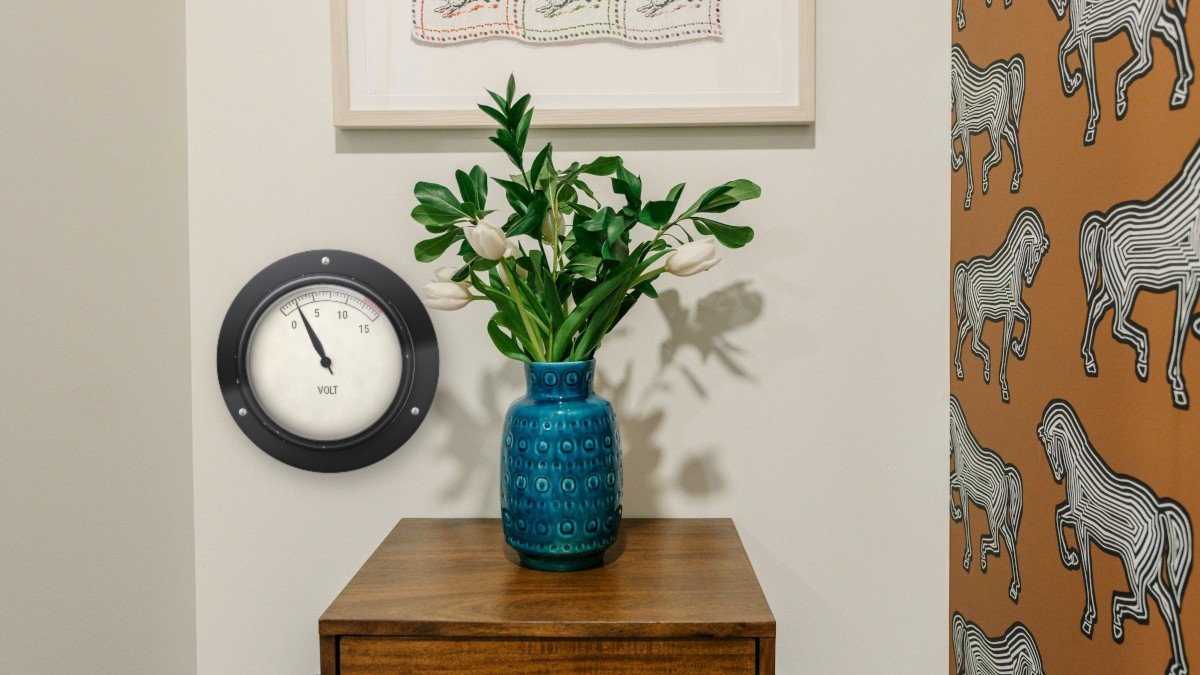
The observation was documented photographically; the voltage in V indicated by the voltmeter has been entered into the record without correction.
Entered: 2.5 V
